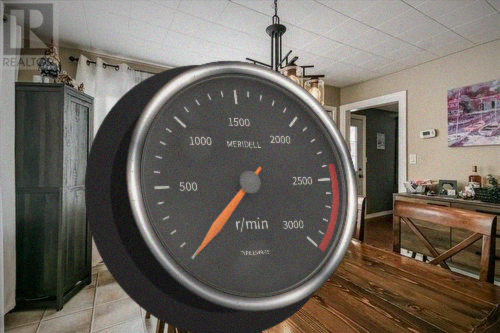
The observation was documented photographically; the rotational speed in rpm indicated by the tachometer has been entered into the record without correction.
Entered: 0 rpm
